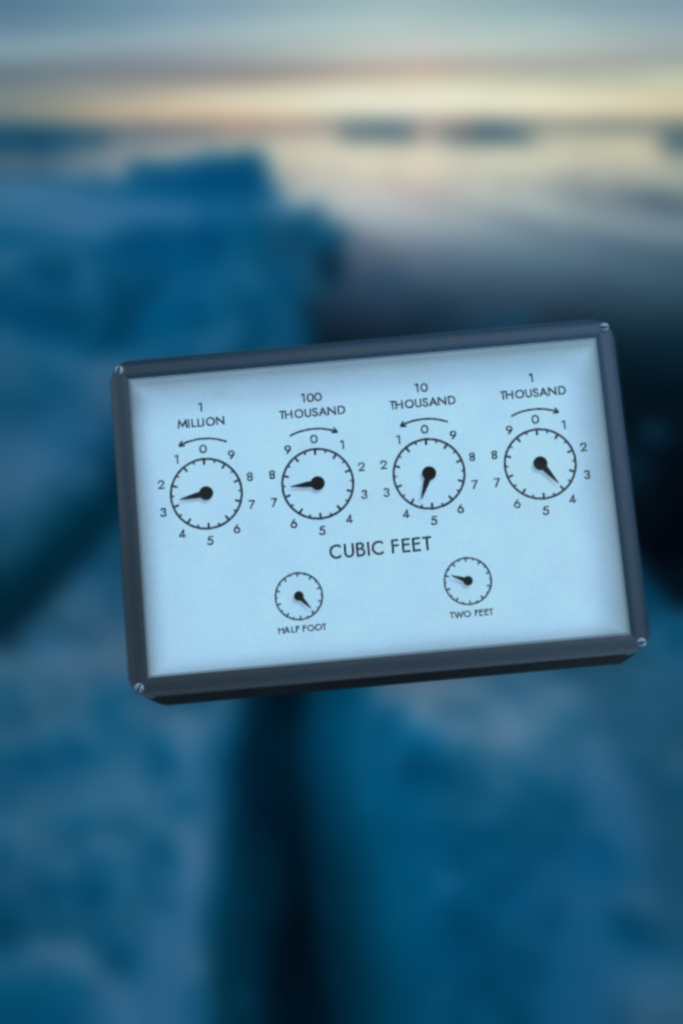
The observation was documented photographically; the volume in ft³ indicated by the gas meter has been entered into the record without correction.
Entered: 274400 ft³
